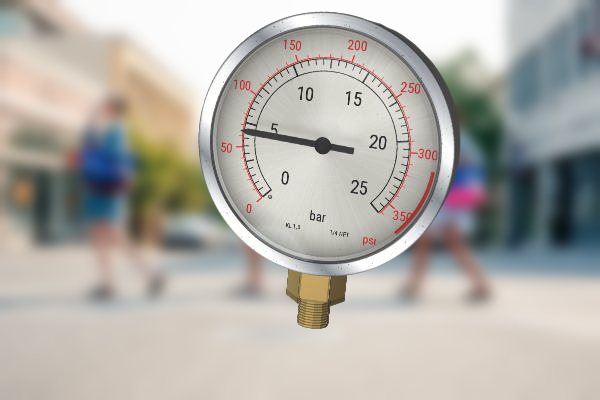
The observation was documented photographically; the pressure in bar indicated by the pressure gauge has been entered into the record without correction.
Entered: 4.5 bar
